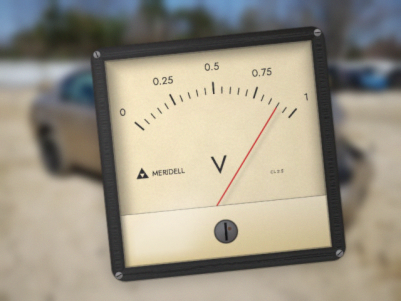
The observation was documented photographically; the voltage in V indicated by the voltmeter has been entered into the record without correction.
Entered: 0.9 V
